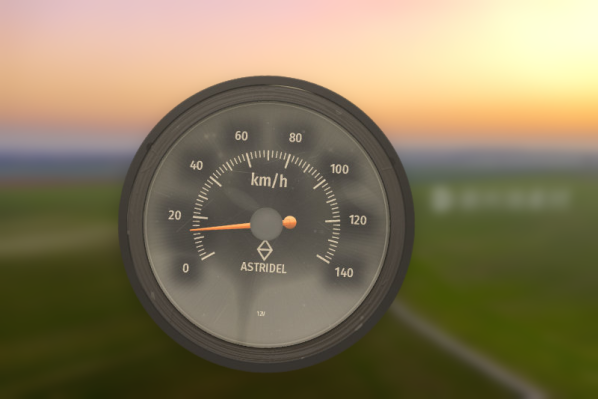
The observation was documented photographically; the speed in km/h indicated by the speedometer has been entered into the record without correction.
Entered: 14 km/h
